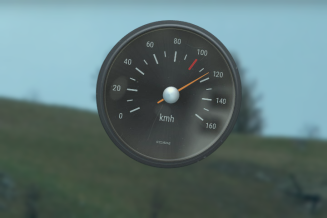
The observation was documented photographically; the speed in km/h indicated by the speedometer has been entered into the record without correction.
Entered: 115 km/h
